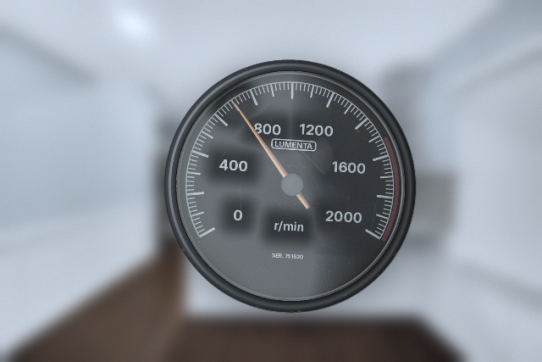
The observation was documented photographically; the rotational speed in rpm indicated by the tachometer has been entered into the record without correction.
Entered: 700 rpm
